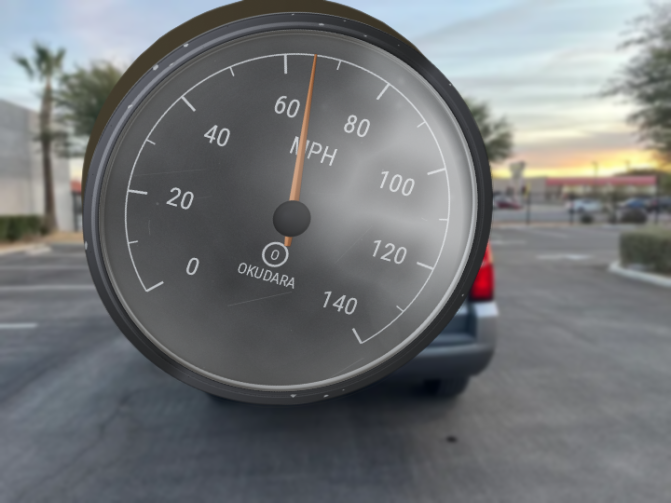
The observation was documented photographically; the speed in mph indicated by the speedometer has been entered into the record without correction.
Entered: 65 mph
